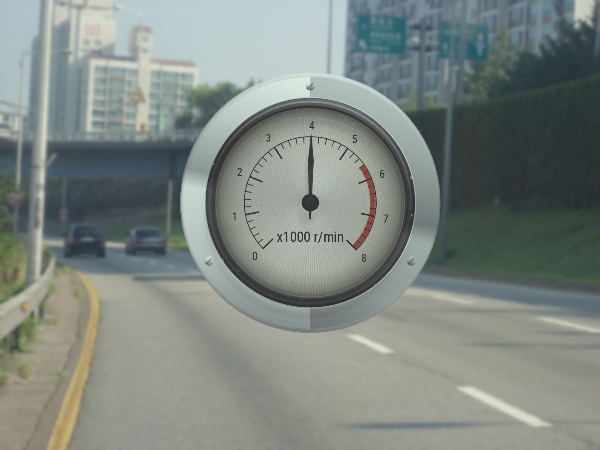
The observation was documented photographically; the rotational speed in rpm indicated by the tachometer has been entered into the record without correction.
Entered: 4000 rpm
